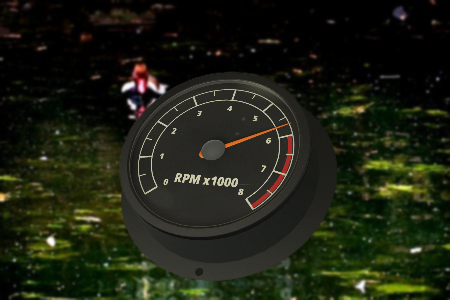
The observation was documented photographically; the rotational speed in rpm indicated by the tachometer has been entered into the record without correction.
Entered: 5750 rpm
